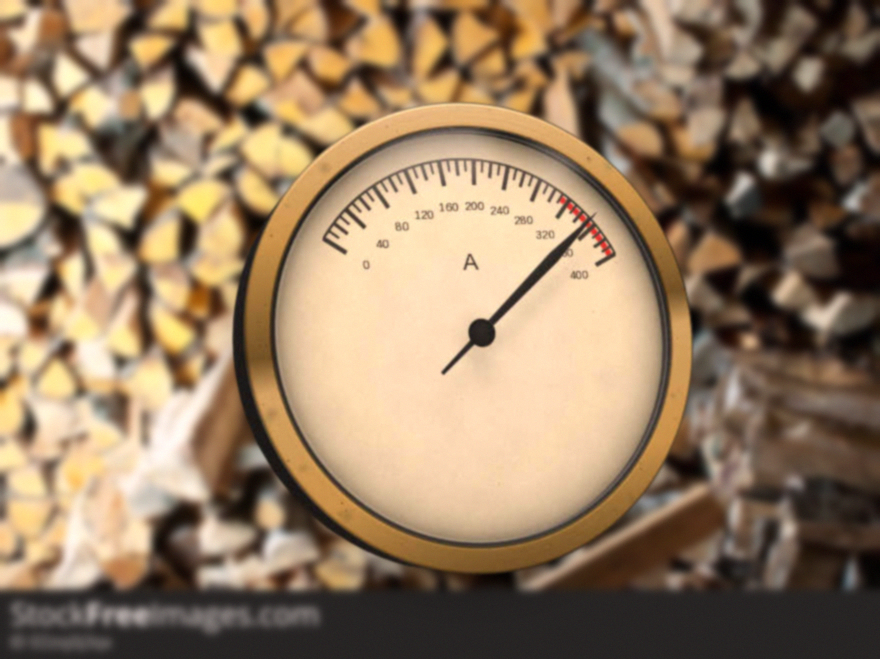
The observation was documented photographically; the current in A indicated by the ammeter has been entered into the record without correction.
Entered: 350 A
